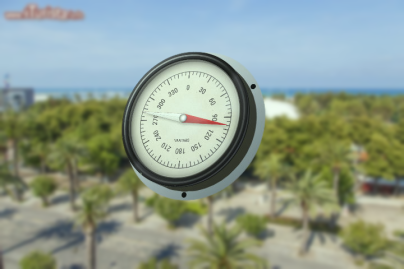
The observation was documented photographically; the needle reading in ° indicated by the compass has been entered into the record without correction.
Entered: 100 °
